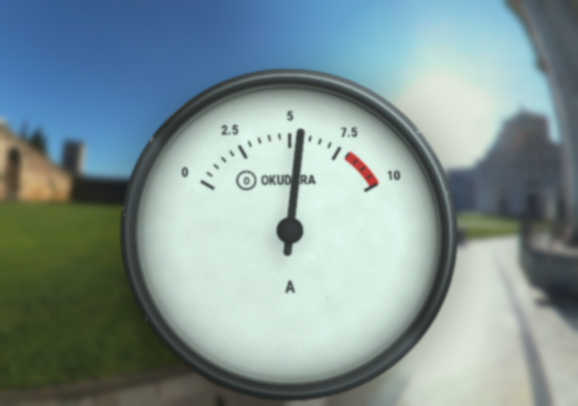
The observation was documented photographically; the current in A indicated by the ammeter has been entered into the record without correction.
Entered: 5.5 A
